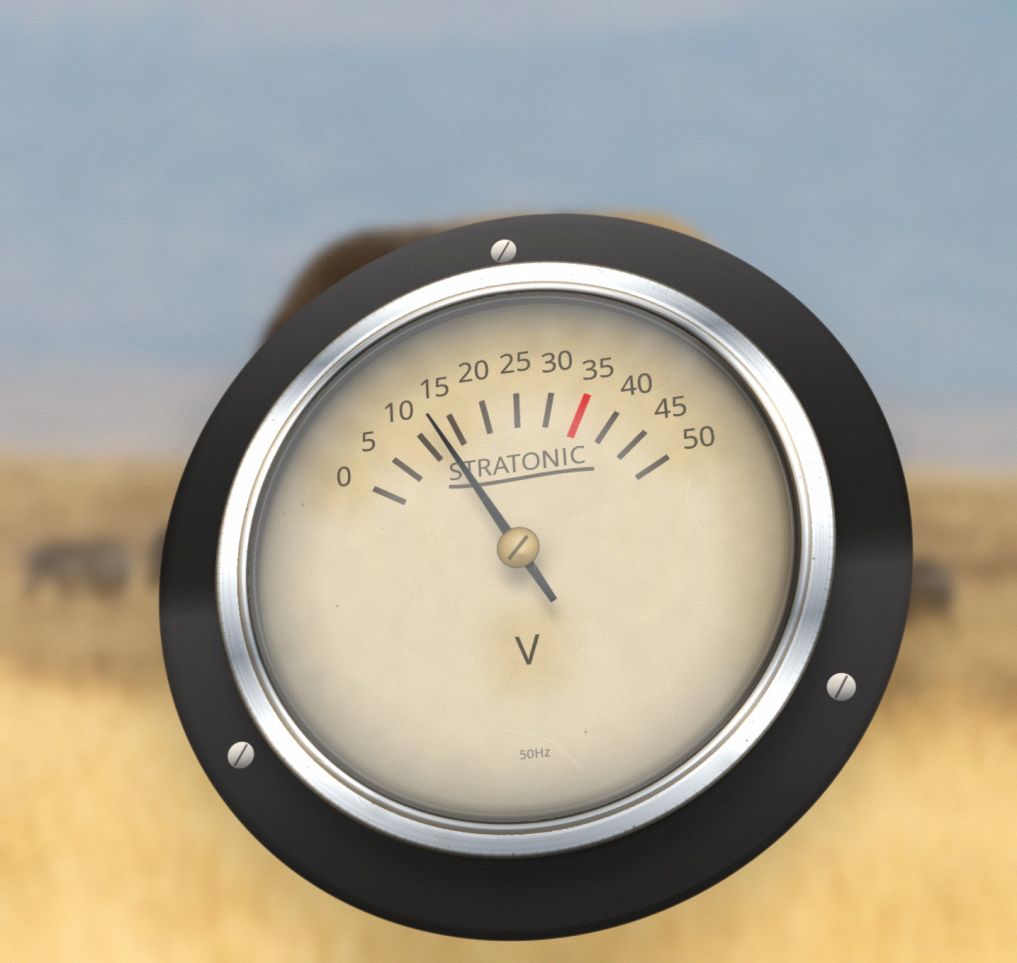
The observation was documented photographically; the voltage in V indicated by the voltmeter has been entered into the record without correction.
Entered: 12.5 V
